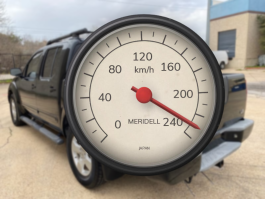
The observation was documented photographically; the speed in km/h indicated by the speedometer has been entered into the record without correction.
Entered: 230 km/h
